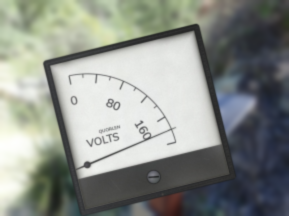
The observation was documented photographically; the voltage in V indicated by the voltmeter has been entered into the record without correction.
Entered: 180 V
